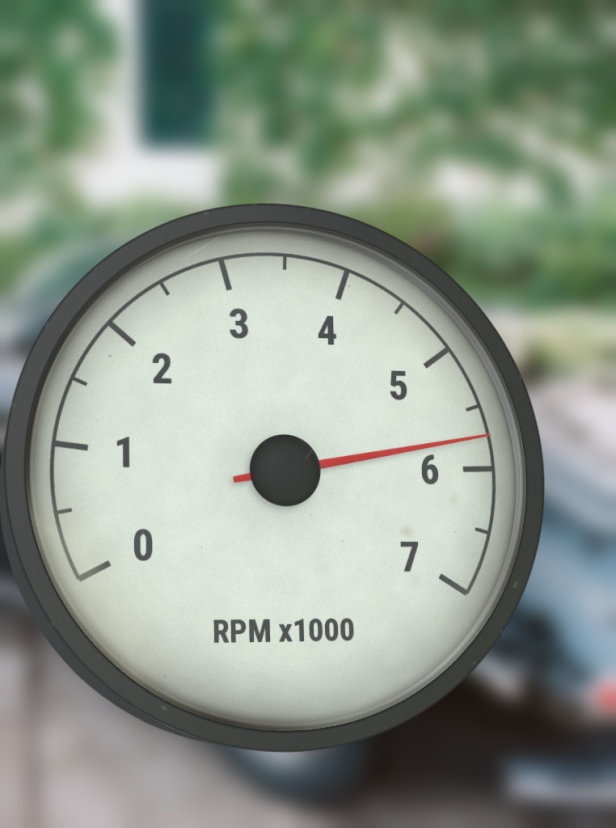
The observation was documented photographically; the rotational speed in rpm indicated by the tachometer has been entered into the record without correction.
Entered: 5750 rpm
